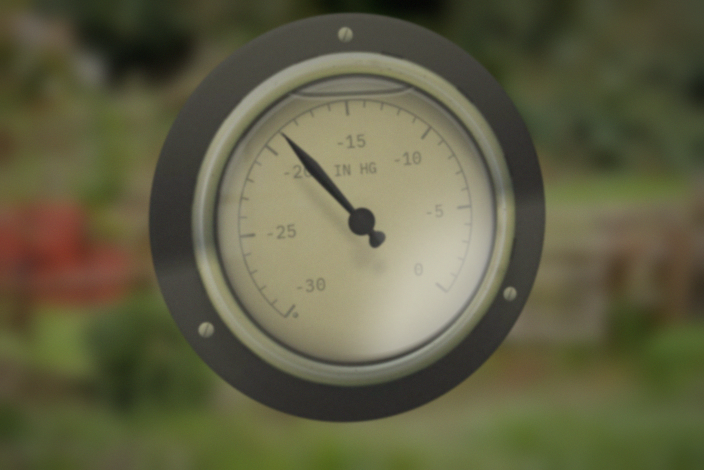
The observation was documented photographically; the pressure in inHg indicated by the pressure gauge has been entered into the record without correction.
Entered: -19 inHg
